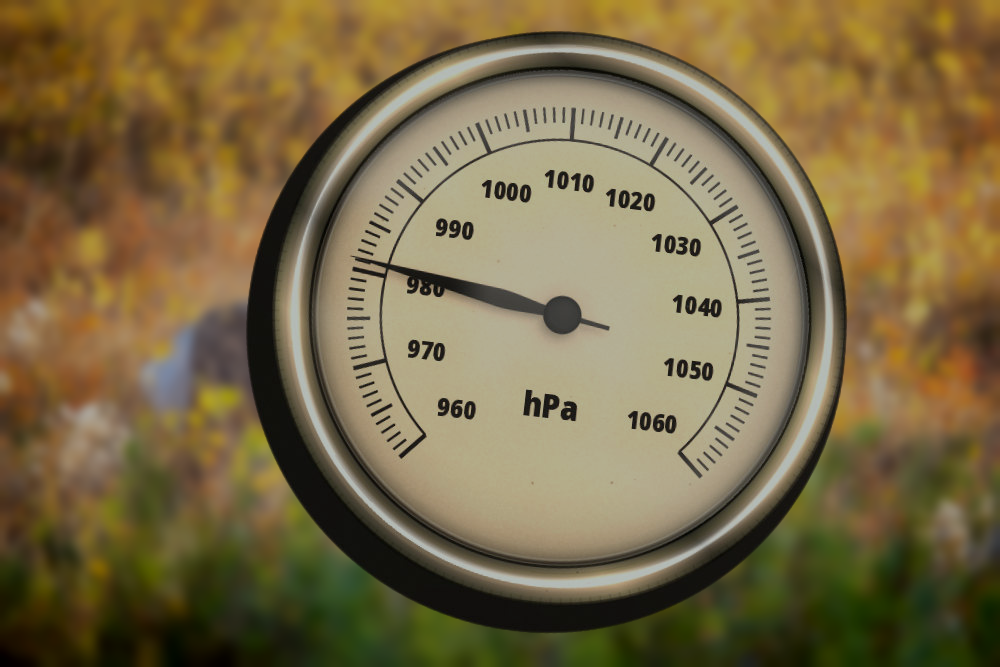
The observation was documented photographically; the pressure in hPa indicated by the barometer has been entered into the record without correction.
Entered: 981 hPa
